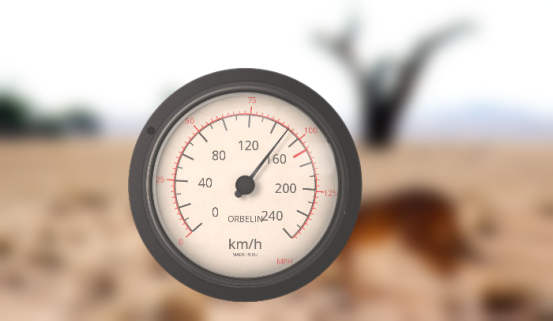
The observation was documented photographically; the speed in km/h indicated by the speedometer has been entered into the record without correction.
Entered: 150 km/h
